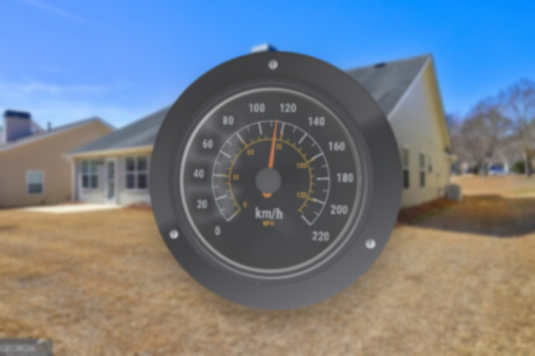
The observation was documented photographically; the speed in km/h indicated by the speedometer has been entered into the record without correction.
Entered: 115 km/h
